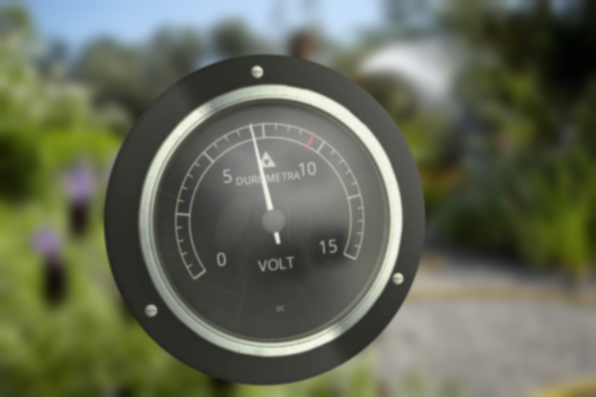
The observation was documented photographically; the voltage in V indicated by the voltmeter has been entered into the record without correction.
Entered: 7 V
